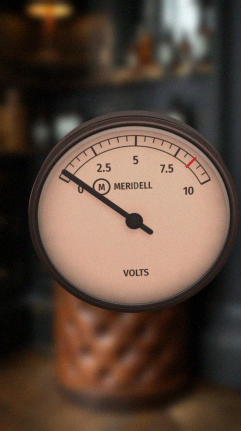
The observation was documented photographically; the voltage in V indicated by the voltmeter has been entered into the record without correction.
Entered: 0.5 V
